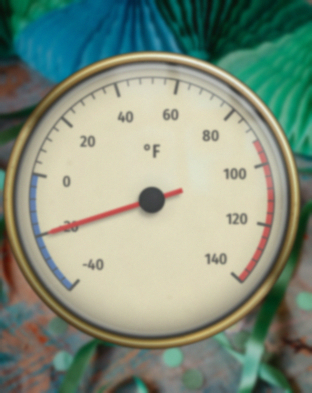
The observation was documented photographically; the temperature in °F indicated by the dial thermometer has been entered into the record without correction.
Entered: -20 °F
